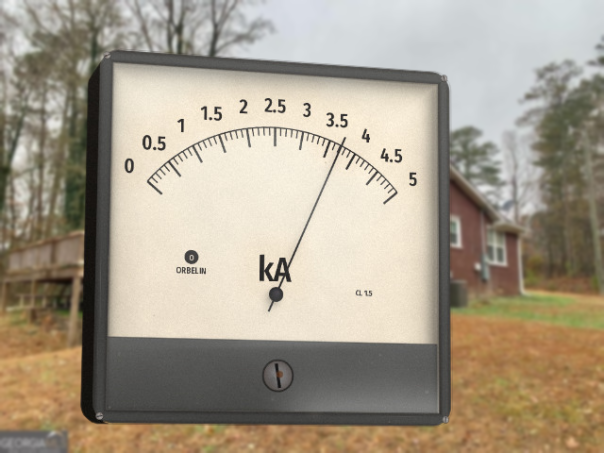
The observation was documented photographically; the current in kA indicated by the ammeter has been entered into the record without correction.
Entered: 3.7 kA
